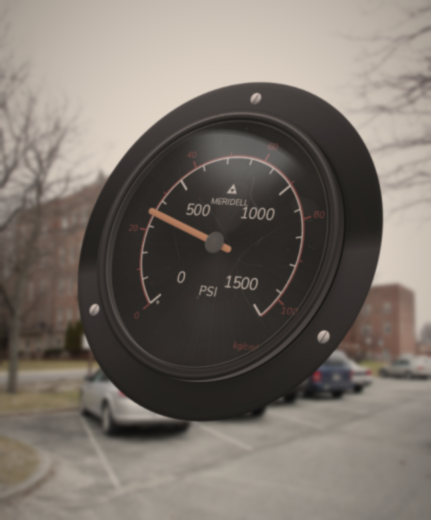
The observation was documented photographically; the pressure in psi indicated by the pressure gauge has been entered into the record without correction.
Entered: 350 psi
